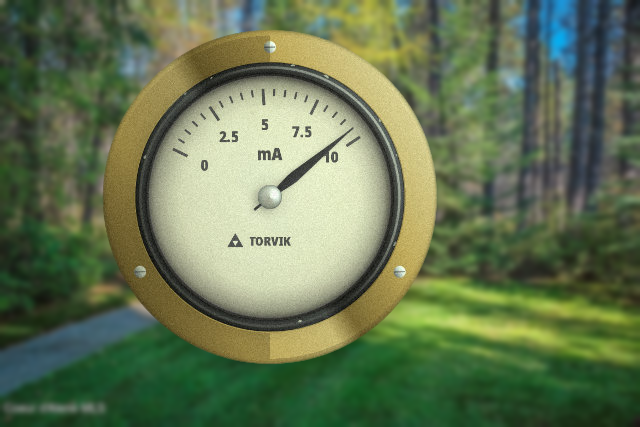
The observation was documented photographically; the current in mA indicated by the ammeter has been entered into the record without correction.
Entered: 9.5 mA
